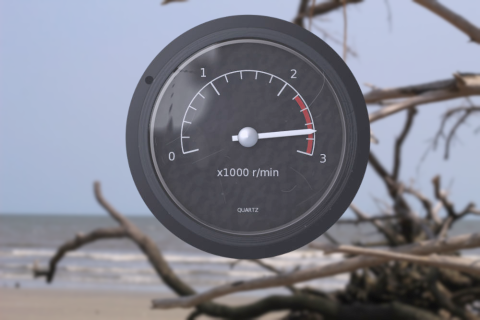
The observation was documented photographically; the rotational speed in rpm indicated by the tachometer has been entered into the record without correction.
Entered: 2700 rpm
